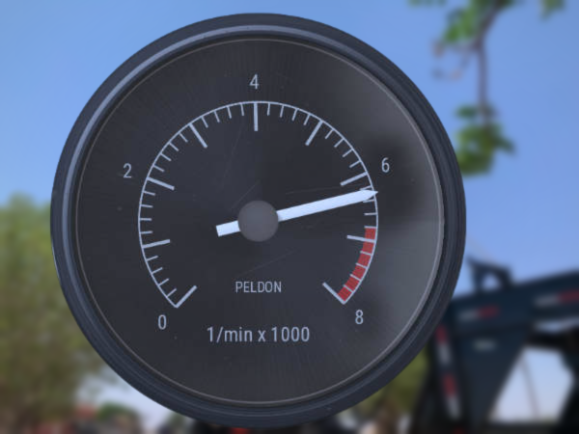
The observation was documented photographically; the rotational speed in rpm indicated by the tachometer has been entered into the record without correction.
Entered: 6300 rpm
